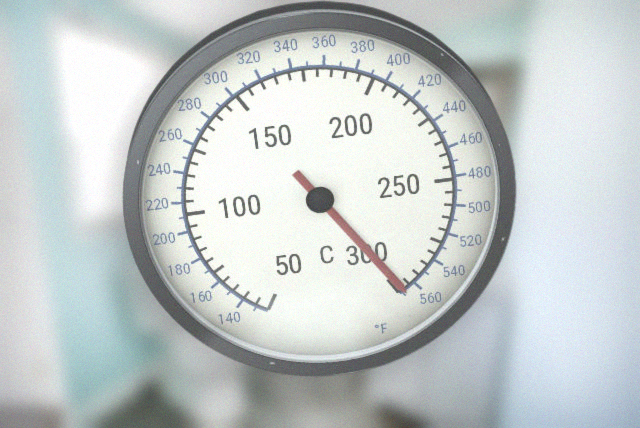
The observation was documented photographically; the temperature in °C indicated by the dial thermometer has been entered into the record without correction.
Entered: 297.5 °C
